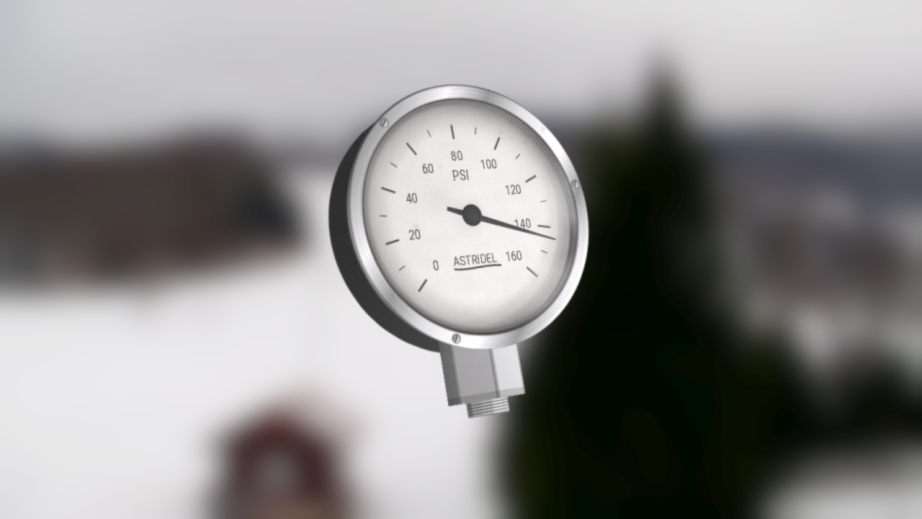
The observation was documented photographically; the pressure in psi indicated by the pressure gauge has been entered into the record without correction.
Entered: 145 psi
